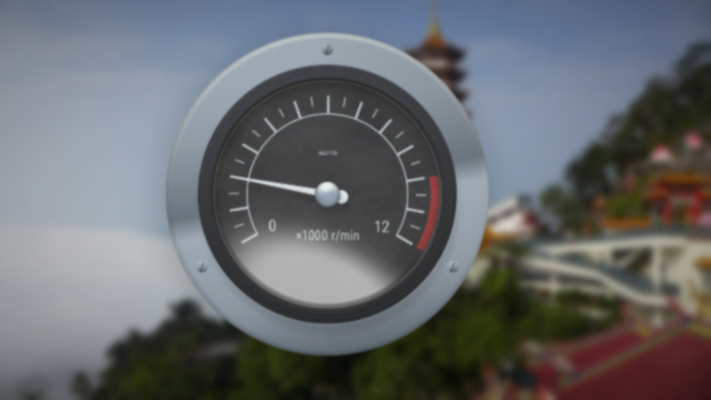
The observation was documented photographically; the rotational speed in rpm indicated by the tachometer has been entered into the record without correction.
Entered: 2000 rpm
